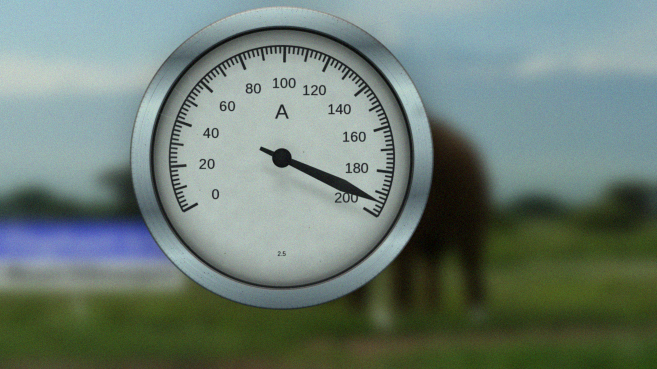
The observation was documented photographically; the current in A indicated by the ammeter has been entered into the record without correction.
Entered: 194 A
